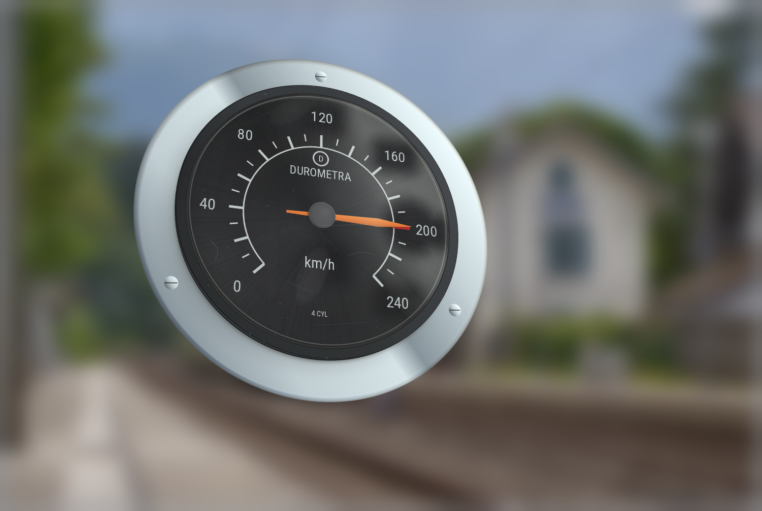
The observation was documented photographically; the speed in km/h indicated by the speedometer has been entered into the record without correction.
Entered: 200 km/h
